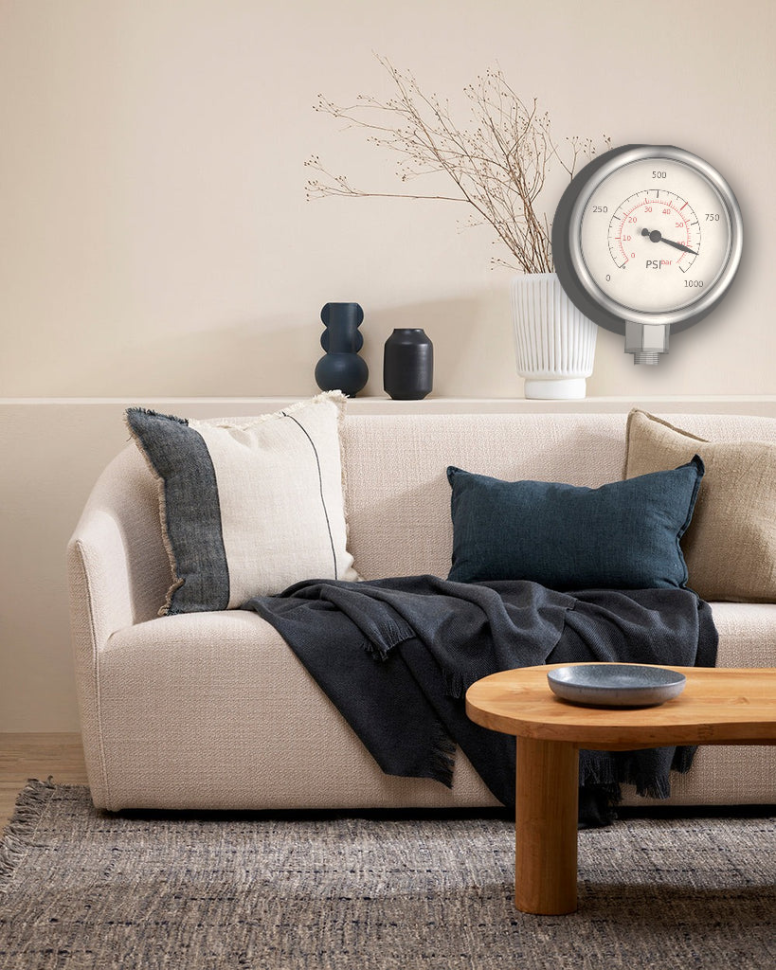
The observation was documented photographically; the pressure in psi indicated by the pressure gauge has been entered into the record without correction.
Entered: 900 psi
